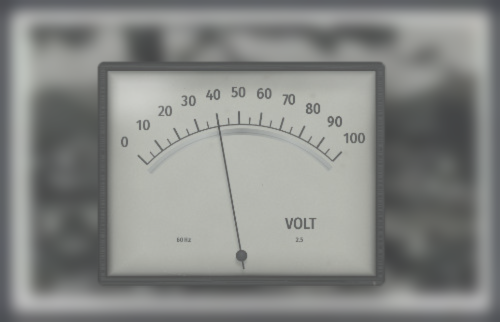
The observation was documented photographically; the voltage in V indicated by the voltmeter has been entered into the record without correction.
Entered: 40 V
